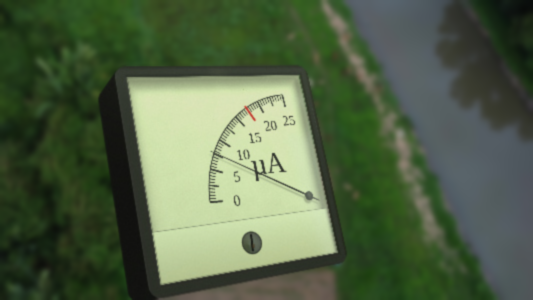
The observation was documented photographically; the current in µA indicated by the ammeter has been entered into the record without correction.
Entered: 7.5 µA
